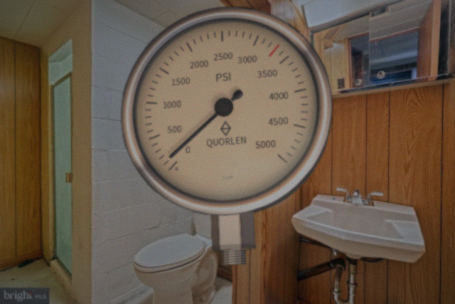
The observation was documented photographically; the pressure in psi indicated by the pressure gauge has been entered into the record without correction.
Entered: 100 psi
